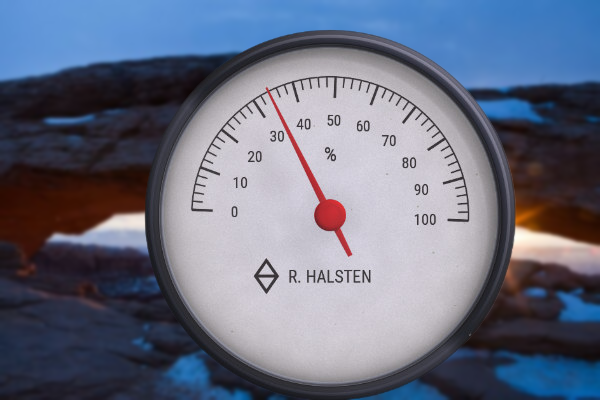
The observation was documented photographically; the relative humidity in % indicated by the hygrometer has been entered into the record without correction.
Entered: 34 %
